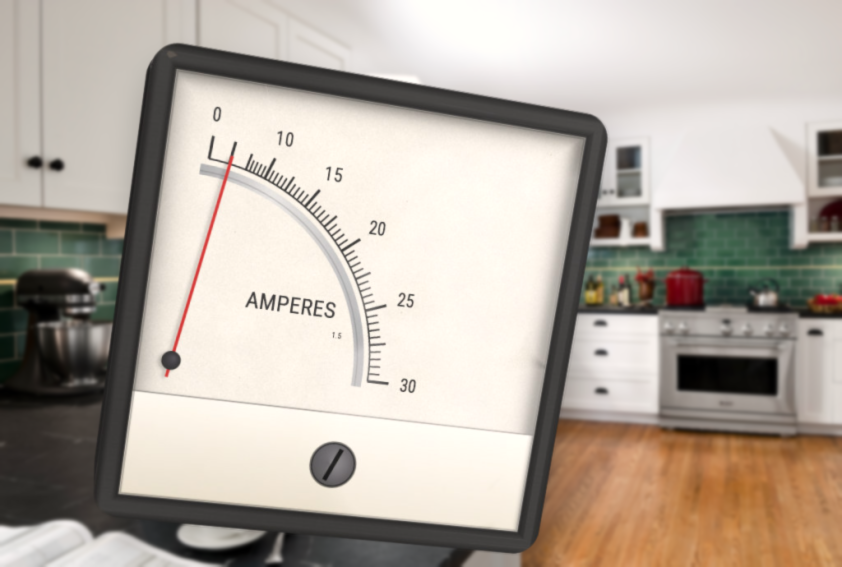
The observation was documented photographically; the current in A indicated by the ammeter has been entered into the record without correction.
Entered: 5 A
